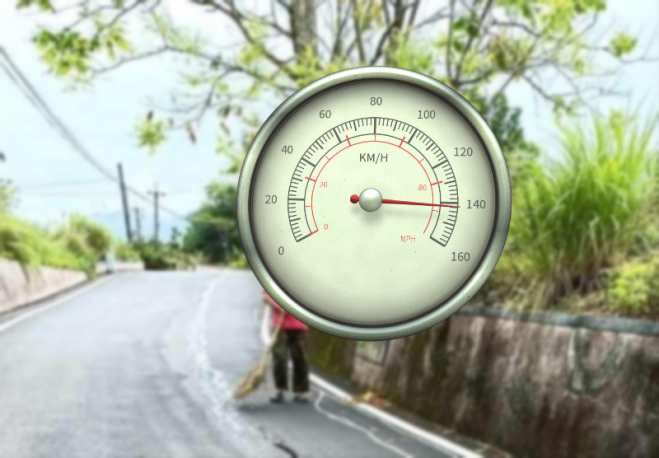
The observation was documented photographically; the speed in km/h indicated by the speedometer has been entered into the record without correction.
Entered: 142 km/h
